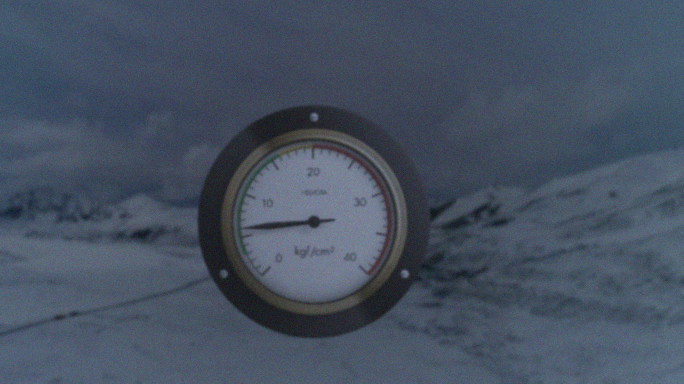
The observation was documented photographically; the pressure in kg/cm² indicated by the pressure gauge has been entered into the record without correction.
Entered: 6 kg/cm²
